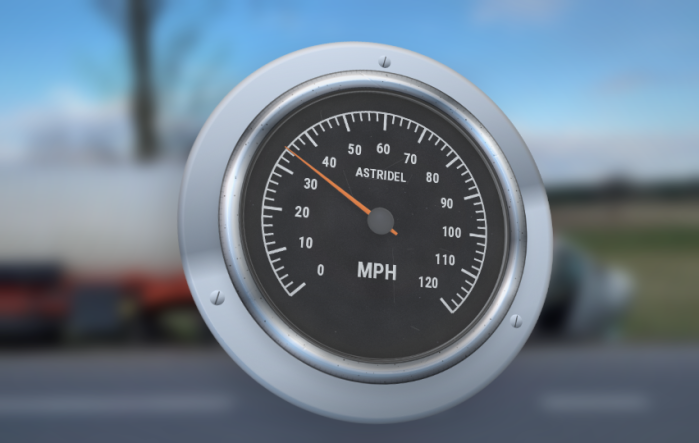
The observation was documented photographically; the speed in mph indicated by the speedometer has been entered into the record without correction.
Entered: 34 mph
